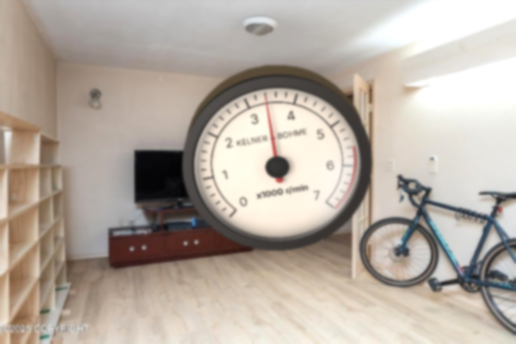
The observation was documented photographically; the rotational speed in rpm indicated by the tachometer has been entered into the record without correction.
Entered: 3400 rpm
